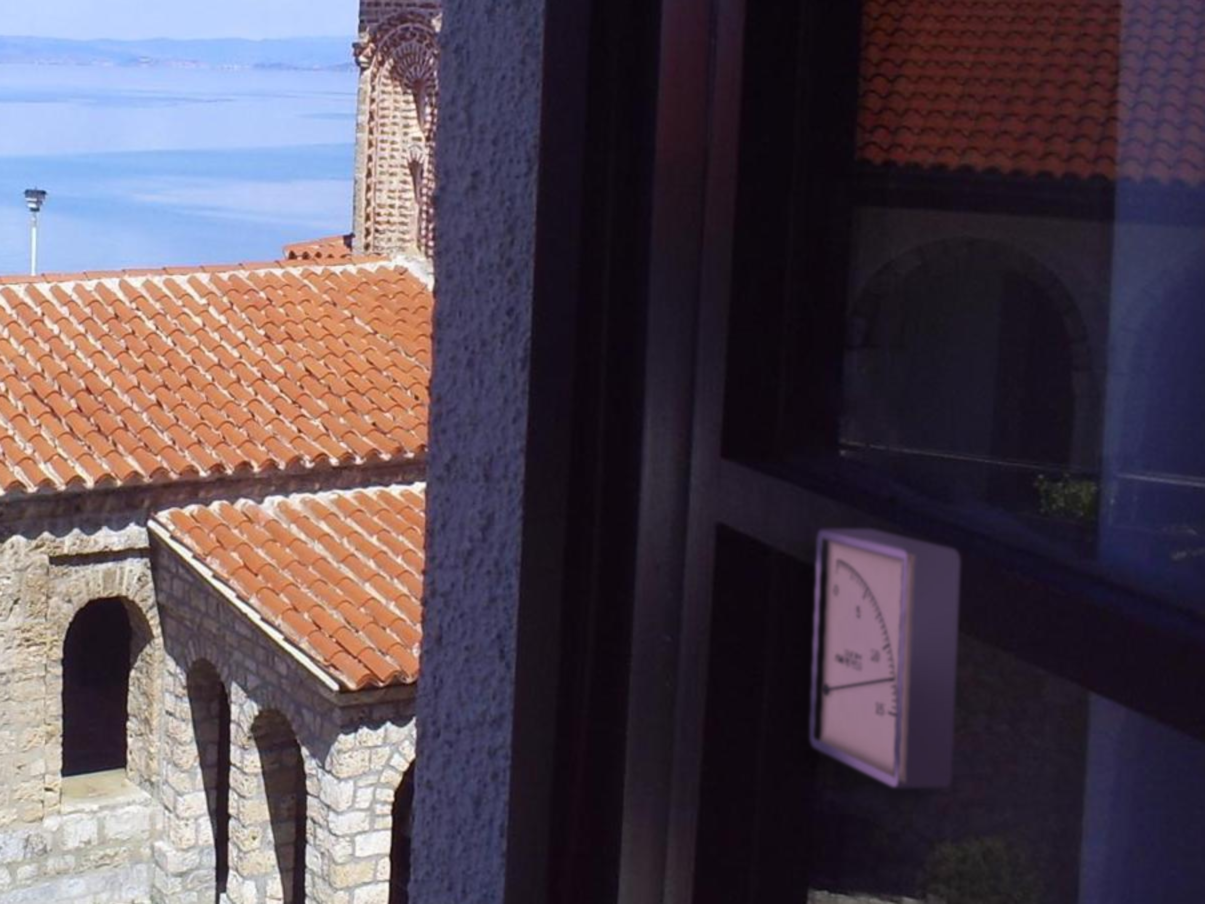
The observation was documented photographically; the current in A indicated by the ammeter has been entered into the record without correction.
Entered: 12.5 A
